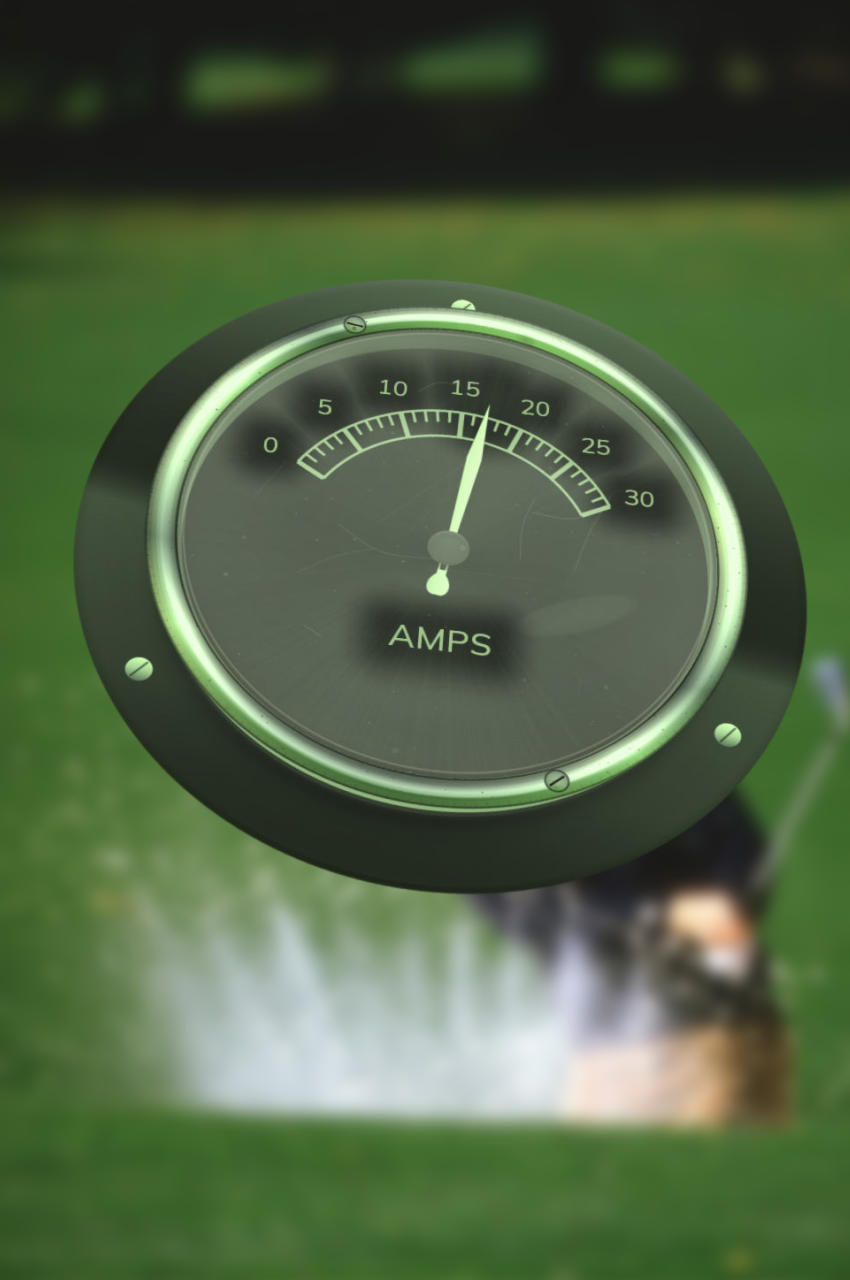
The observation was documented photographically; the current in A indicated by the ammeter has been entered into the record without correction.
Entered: 17 A
